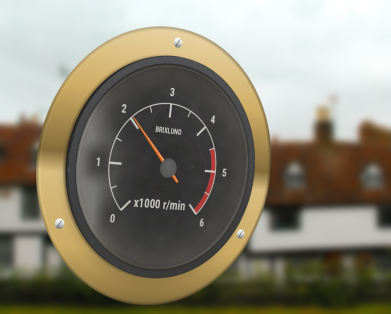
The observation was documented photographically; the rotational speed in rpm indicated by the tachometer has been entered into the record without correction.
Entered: 2000 rpm
